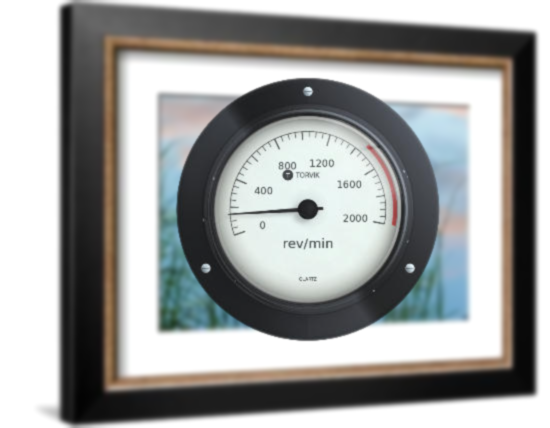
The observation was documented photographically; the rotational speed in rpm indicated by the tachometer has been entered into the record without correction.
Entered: 150 rpm
